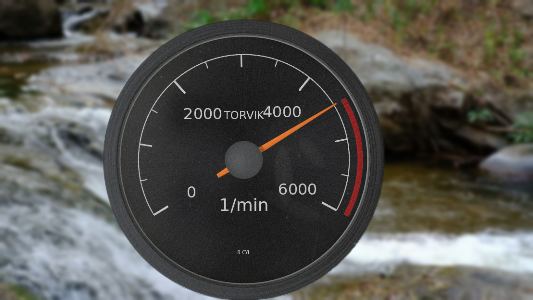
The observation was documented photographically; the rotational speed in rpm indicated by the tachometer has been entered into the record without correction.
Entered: 4500 rpm
